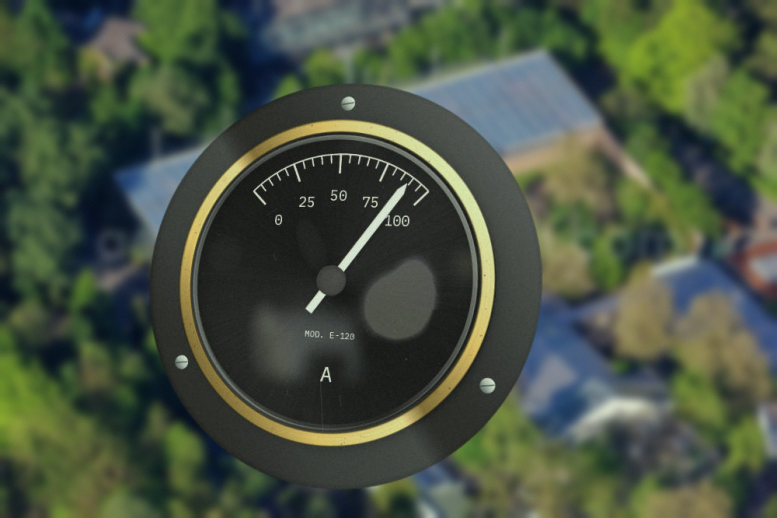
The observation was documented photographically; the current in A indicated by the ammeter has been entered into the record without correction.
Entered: 90 A
